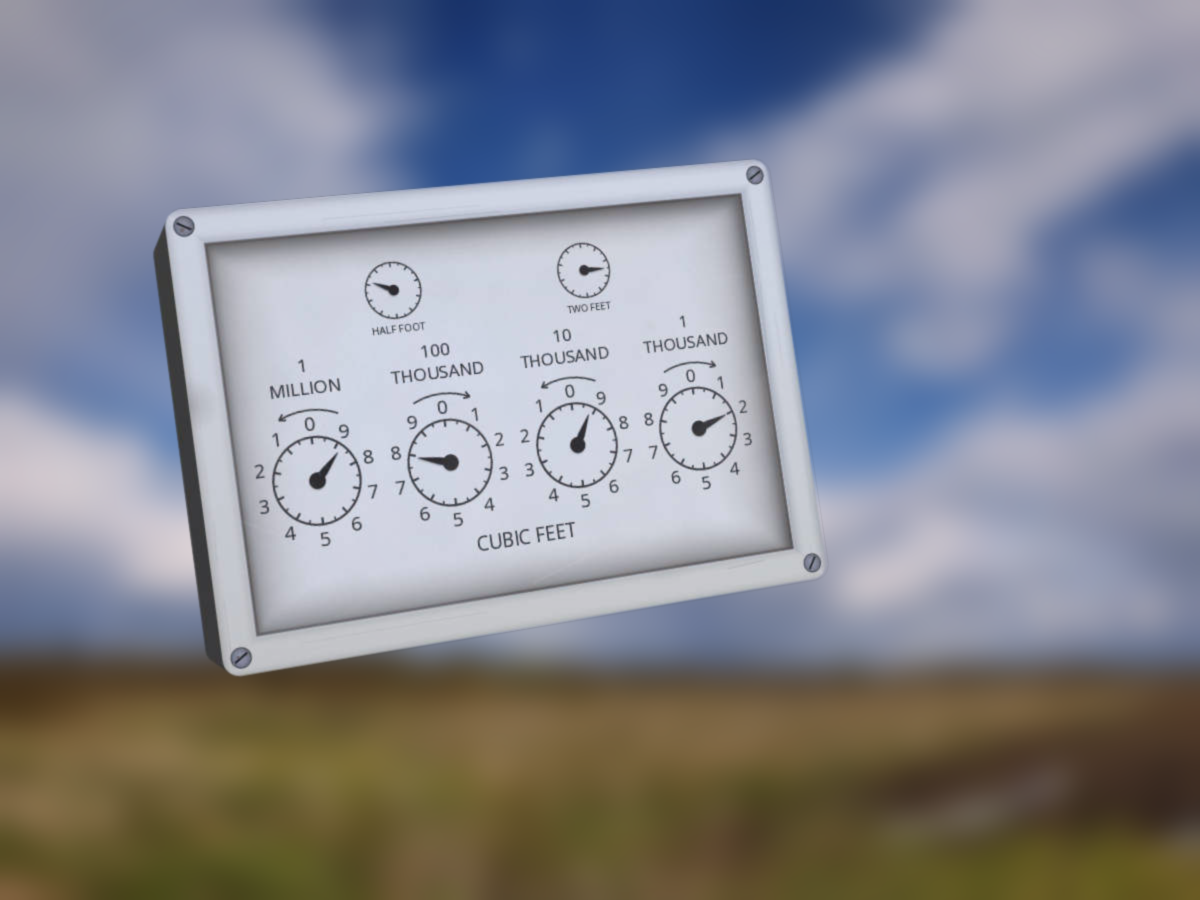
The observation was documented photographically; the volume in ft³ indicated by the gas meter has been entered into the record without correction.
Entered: 879200 ft³
